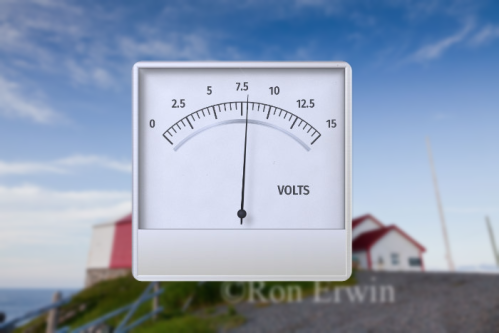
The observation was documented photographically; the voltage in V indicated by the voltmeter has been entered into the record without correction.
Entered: 8 V
